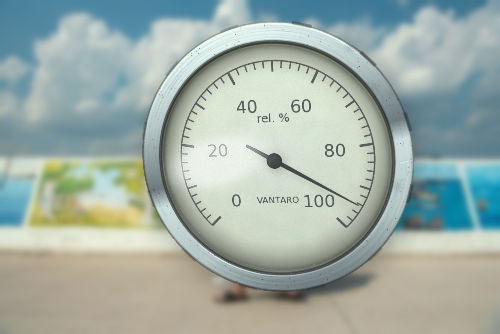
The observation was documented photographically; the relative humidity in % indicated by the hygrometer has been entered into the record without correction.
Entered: 94 %
